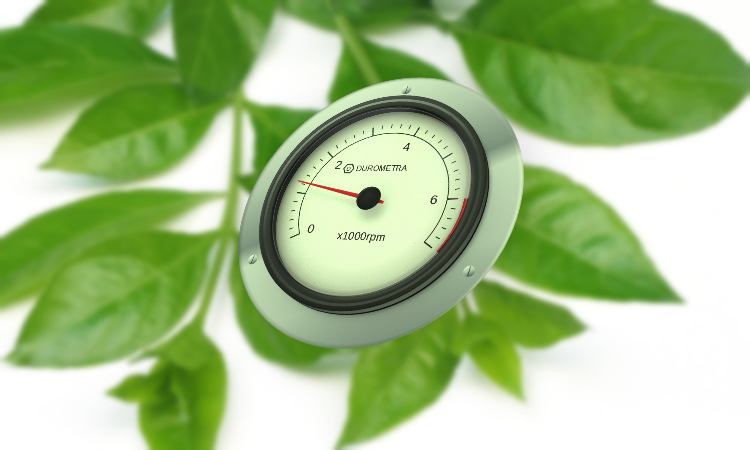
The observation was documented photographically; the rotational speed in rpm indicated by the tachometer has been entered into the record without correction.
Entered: 1200 rpm
